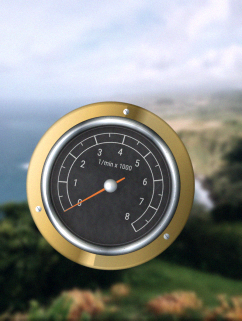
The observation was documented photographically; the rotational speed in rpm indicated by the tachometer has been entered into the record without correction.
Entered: 0 rpm
